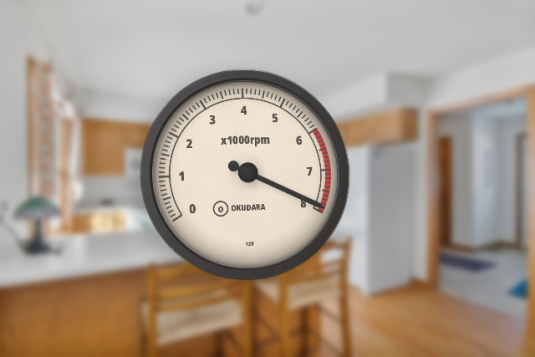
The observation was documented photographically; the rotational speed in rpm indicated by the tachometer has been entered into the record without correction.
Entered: 7900 rpm
